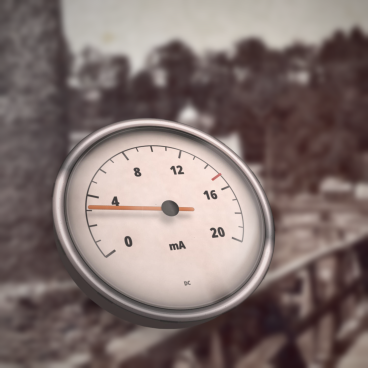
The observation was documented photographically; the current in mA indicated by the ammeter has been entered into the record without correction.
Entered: 3 mA
